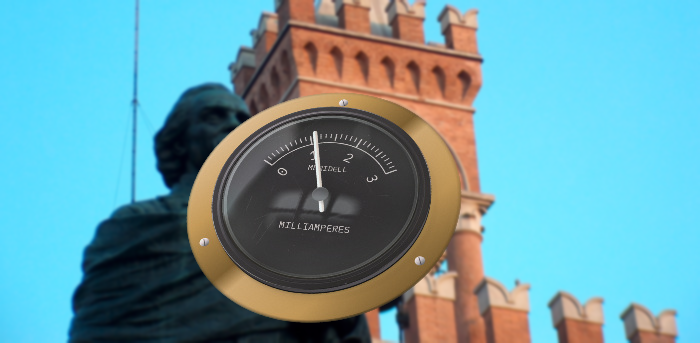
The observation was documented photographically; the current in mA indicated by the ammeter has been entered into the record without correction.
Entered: 1.1 mA
